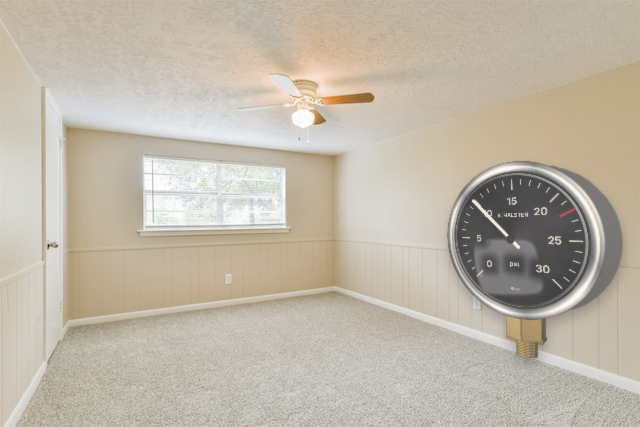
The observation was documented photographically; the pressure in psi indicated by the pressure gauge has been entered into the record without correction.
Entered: 10 psi
